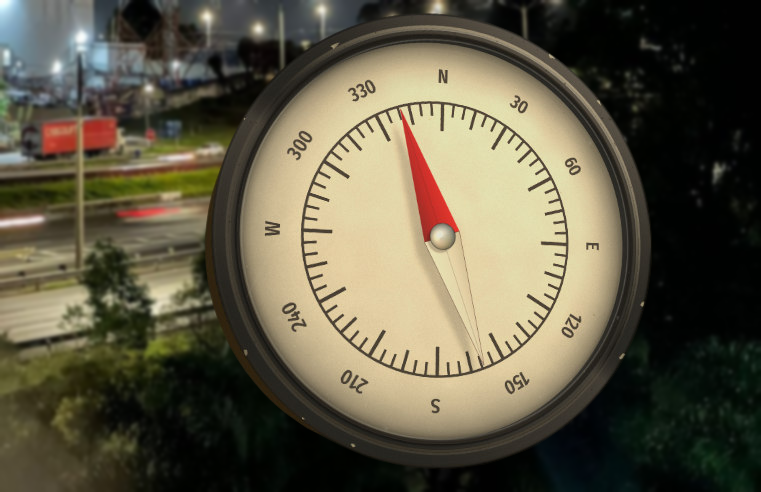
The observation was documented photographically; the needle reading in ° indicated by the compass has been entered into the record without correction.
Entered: 340 °
